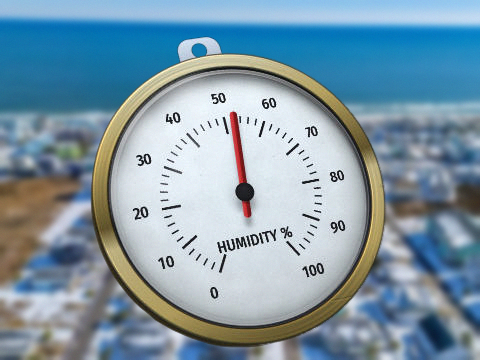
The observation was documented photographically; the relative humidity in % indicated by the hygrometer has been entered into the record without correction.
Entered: 52 %
